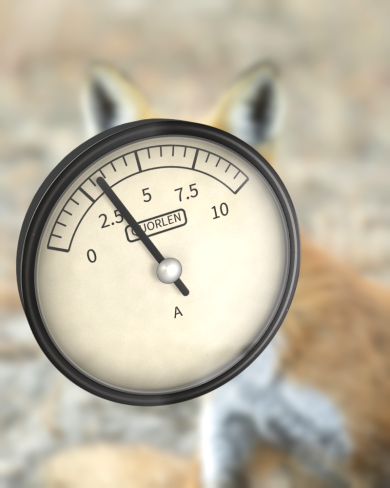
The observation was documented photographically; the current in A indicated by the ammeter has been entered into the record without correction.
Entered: 3.25 A
